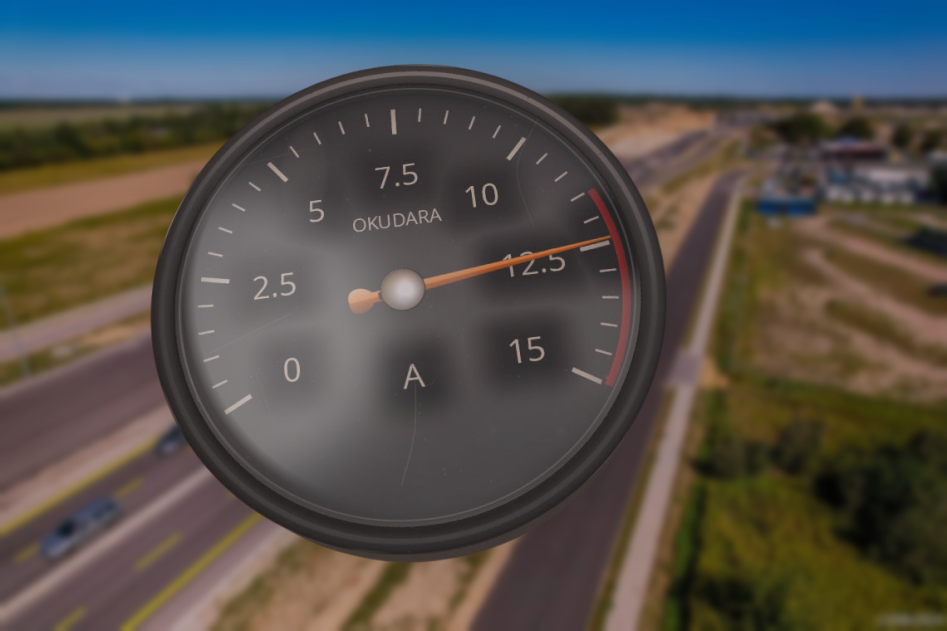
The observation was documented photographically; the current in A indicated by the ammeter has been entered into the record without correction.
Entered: 12.5 A
